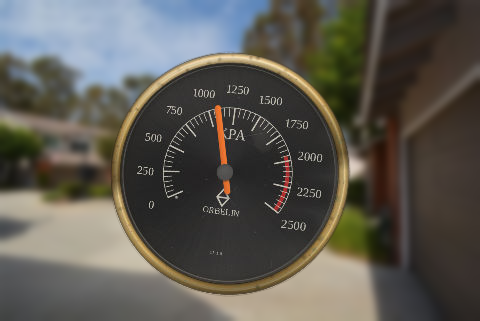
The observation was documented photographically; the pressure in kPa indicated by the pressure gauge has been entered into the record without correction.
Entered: 1100 kPa
